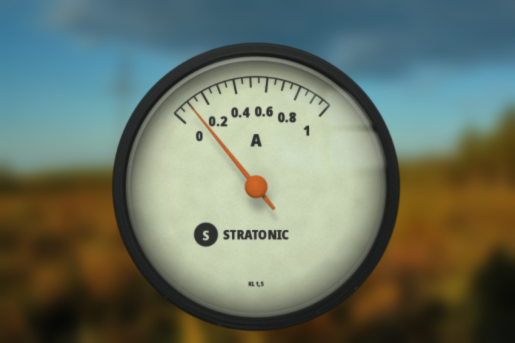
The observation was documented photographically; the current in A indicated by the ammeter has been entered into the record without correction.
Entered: 0.1 A
